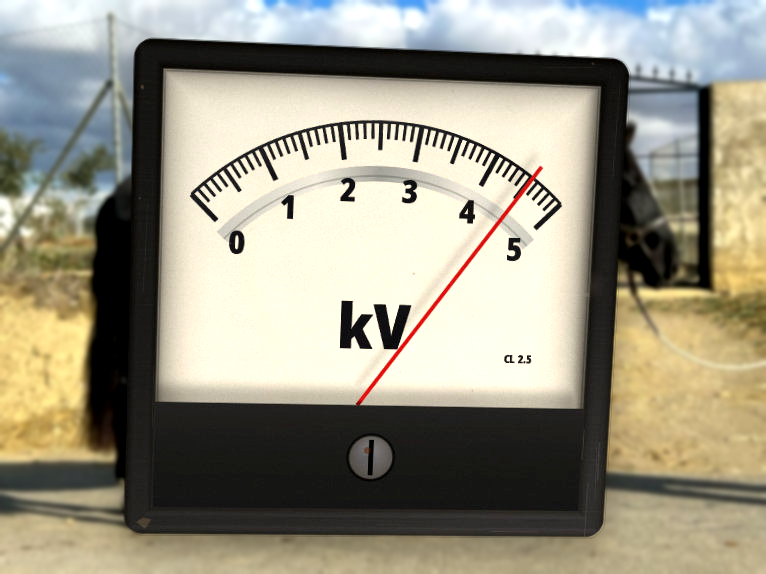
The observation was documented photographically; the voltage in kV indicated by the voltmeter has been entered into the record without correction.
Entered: 4.5 kV
